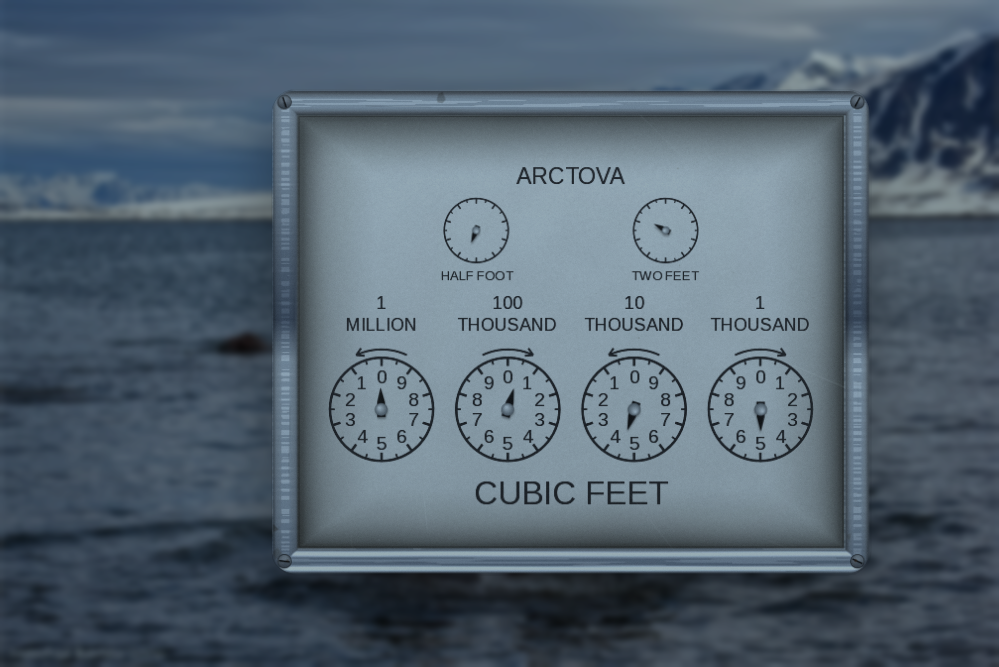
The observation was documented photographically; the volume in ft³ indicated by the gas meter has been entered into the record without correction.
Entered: 4500 ft³
